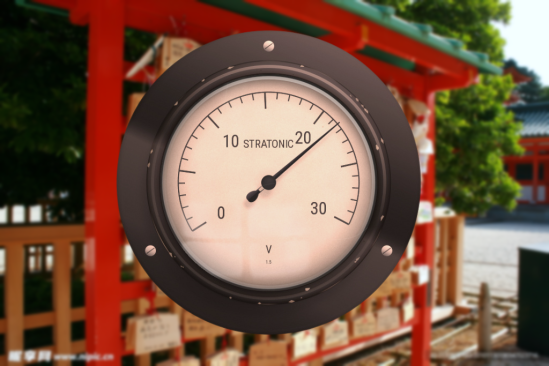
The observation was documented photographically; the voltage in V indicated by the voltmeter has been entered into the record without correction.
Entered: 21.5 V
